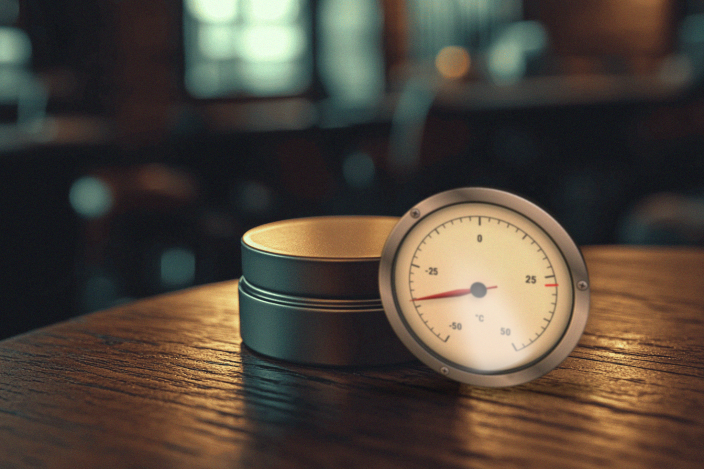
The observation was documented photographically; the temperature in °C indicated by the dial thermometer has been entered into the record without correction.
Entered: -35 °C
